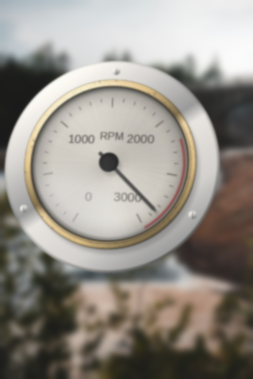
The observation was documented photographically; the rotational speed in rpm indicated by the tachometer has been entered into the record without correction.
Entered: 2850 rpm
